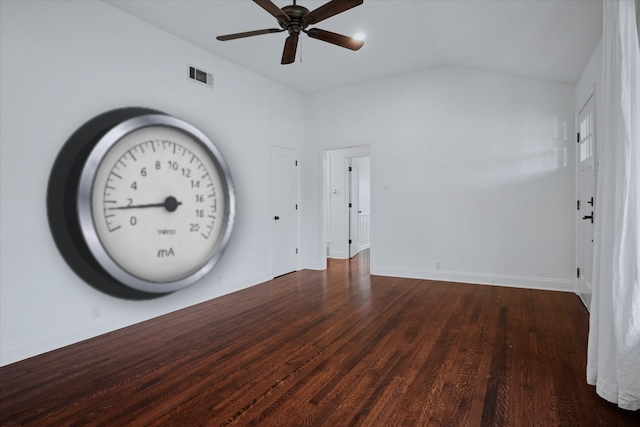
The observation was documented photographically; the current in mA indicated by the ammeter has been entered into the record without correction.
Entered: 1.5 mA
